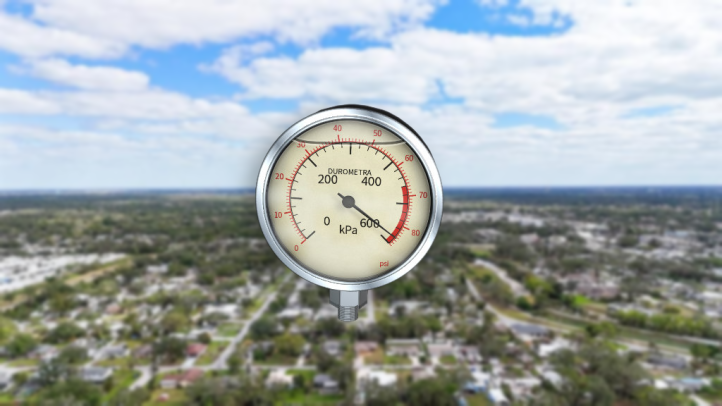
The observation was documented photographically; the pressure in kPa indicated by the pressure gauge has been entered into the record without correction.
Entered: 580 kPa
